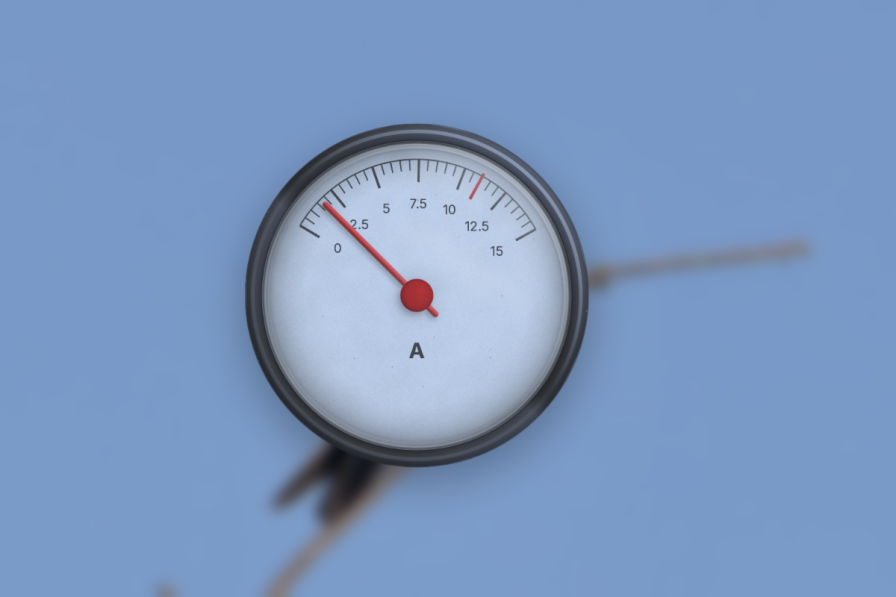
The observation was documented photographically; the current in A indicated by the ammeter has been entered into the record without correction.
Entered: 1.75 A
